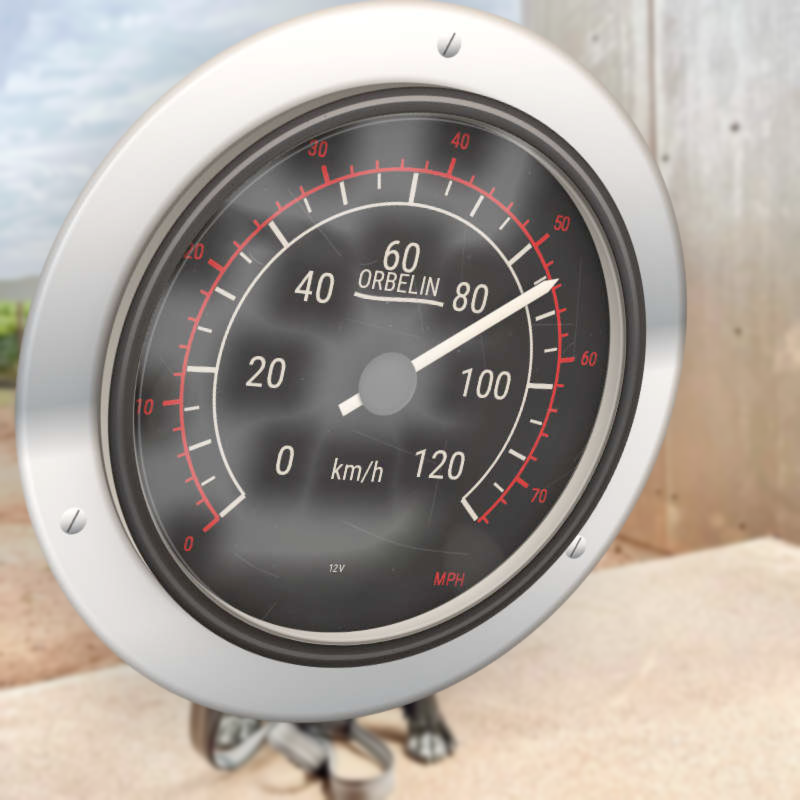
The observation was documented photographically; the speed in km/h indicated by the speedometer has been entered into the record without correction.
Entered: 85 km/h
